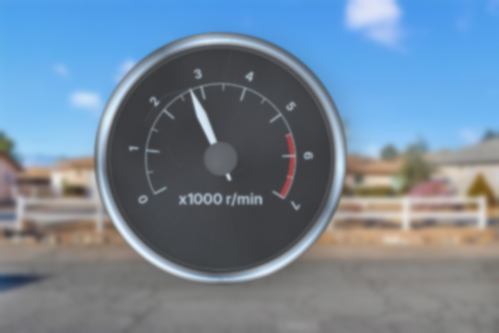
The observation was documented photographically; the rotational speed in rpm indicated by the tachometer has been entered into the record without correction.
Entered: 2750 rpm
